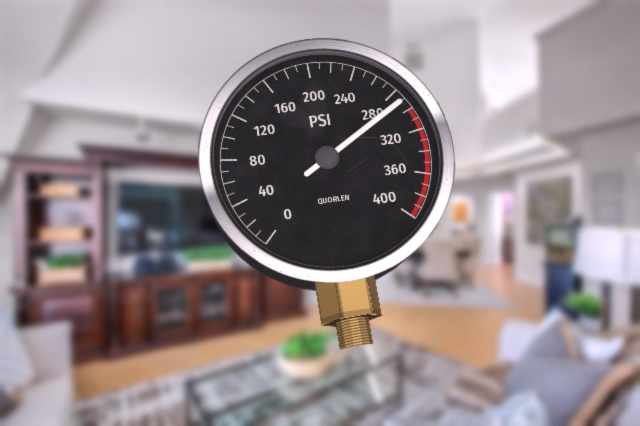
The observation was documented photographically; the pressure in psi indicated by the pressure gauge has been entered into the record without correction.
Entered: 290 psi
